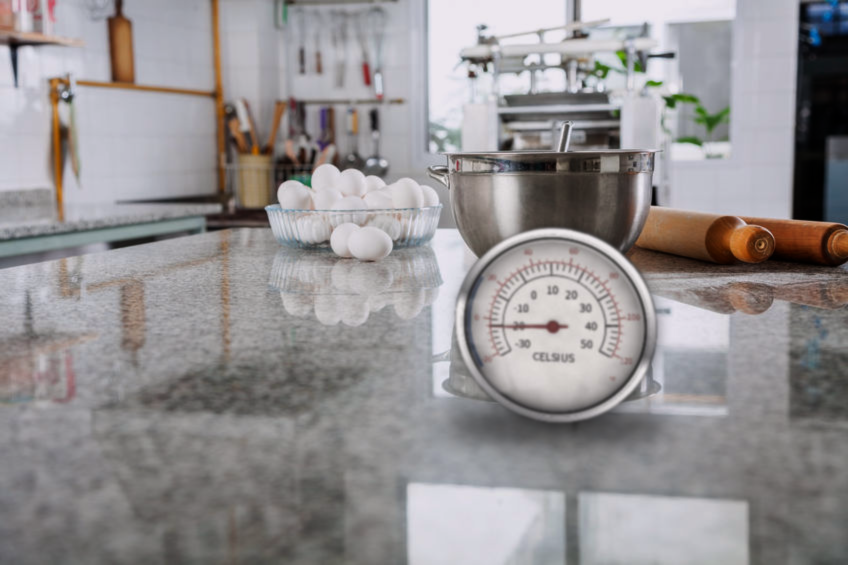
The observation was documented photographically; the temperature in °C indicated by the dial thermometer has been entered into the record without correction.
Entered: -20 °C
